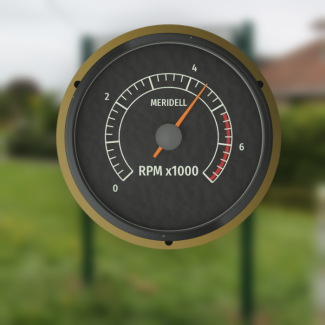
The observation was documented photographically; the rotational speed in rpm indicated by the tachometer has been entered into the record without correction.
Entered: 4400 rpm
